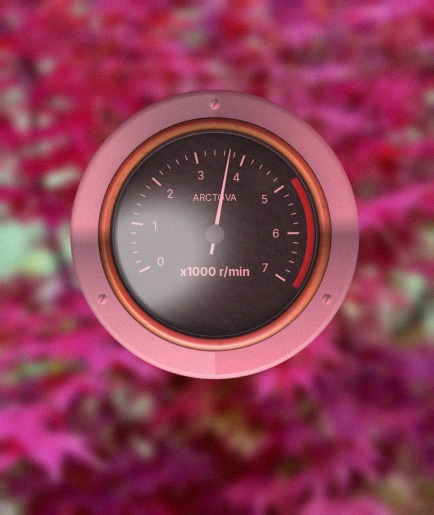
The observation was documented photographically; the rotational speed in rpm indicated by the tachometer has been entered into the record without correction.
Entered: 3700 rpm
